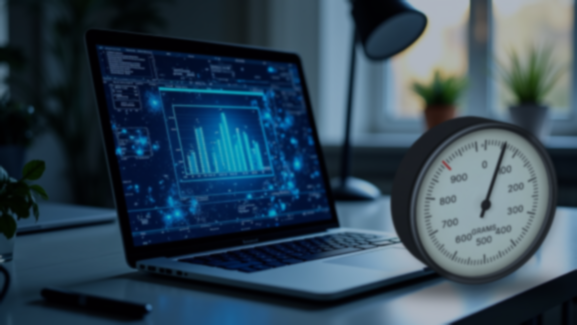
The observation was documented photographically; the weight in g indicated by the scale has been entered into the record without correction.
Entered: 50 g
